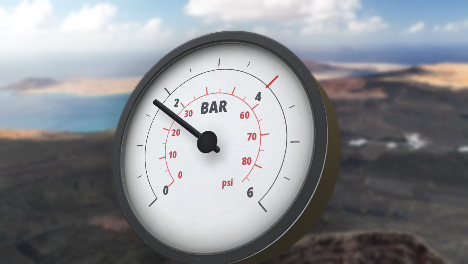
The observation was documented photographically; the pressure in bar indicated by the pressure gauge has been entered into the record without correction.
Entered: 1.75 bar
